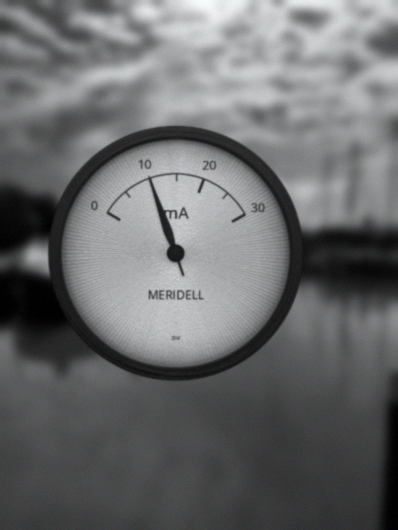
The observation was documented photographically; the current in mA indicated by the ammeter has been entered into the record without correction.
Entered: 10 mA
